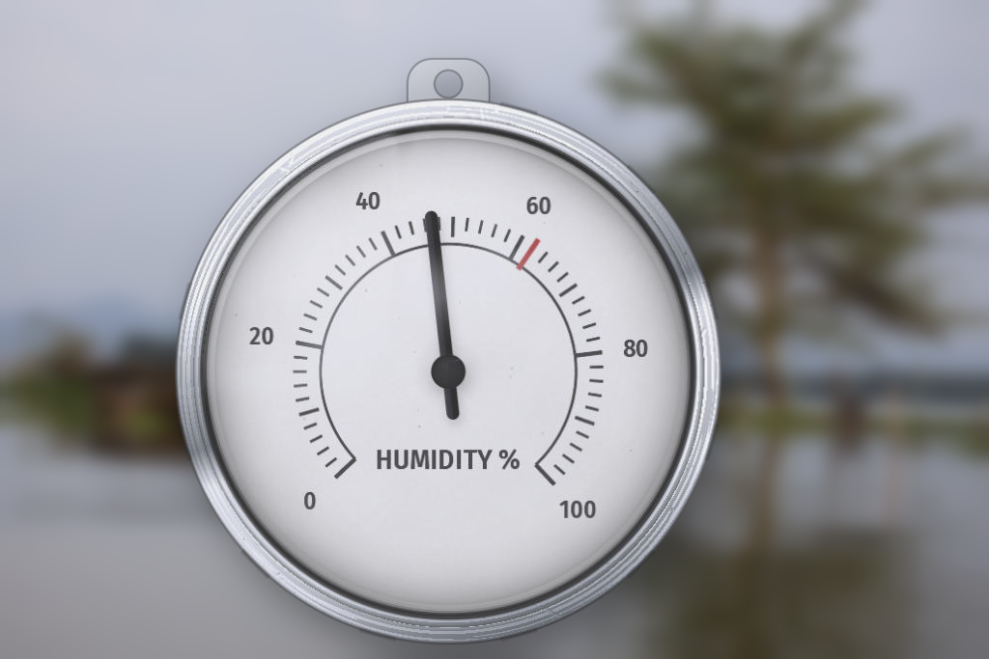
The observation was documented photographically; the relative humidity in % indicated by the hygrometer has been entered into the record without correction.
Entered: 47 %
